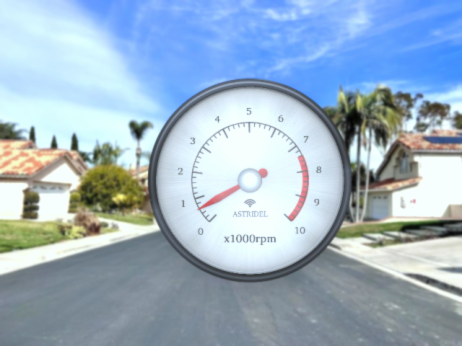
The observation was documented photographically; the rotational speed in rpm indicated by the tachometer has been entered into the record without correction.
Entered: 600 rpm
